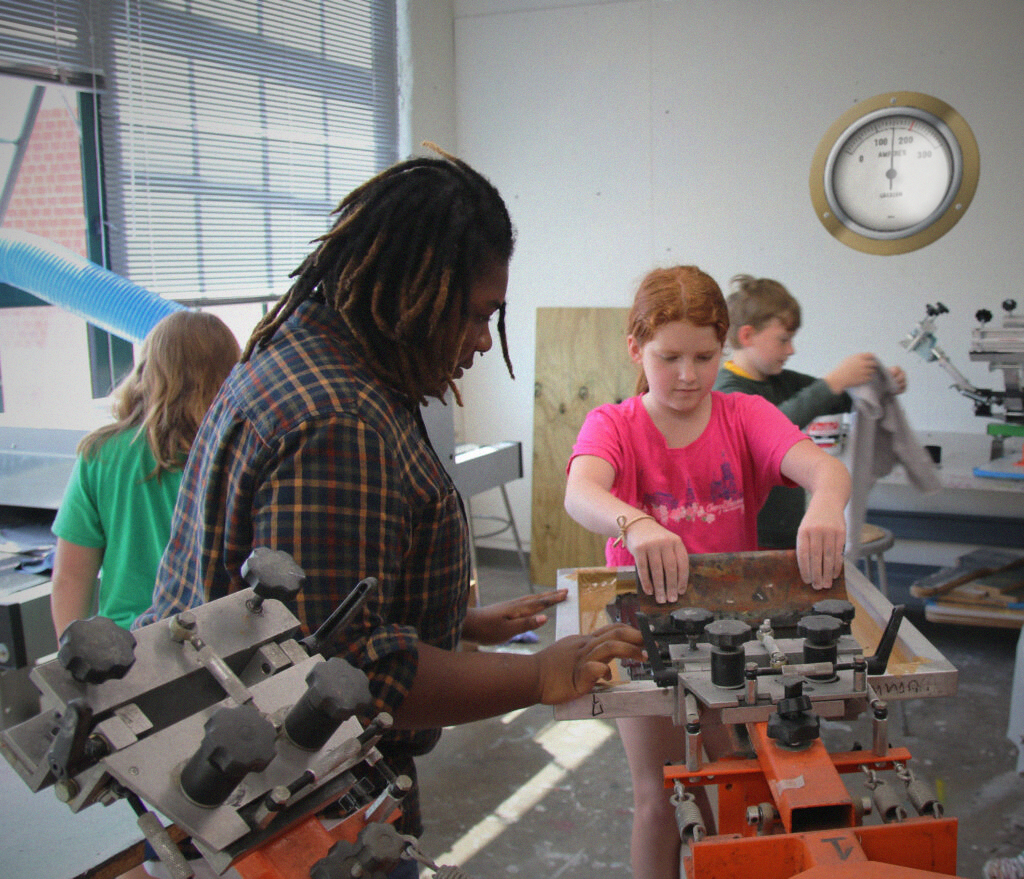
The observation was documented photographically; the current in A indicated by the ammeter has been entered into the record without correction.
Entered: 150 A
